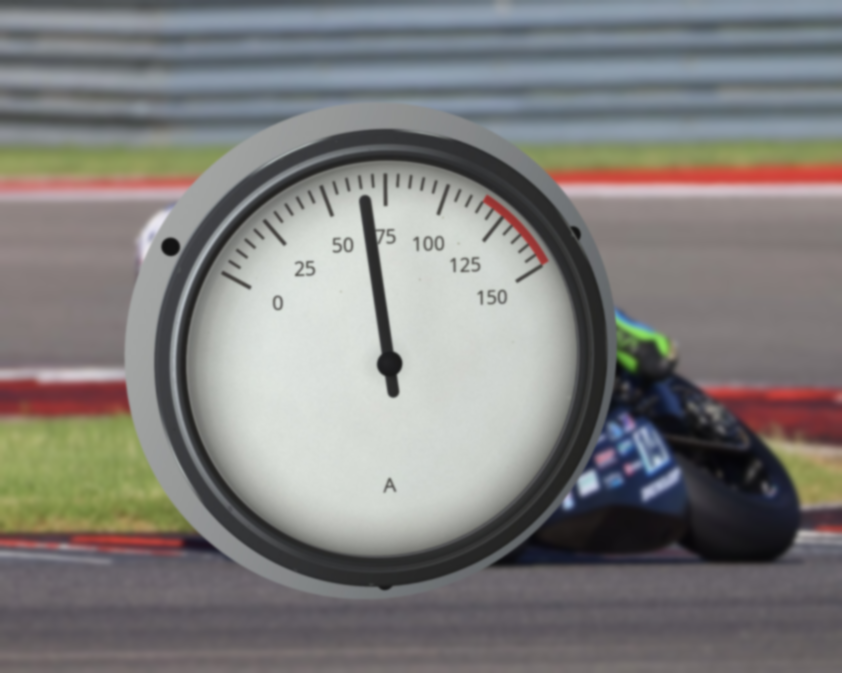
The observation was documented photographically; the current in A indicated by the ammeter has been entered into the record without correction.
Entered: 65 A
